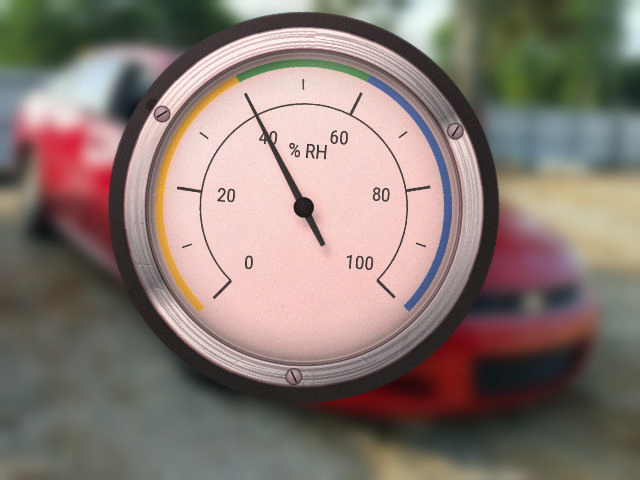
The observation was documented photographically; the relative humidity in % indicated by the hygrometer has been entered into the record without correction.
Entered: 40 %
